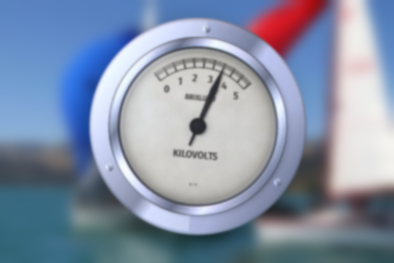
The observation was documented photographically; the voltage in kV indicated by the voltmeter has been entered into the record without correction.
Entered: 3.5 kV
